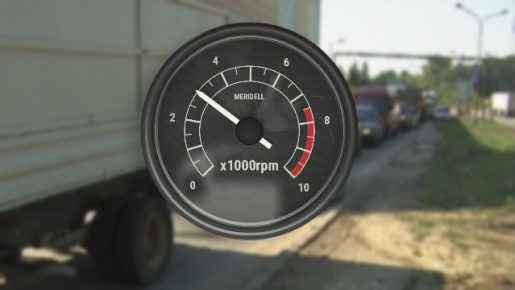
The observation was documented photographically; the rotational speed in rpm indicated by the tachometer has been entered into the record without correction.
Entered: 3000 rpm
